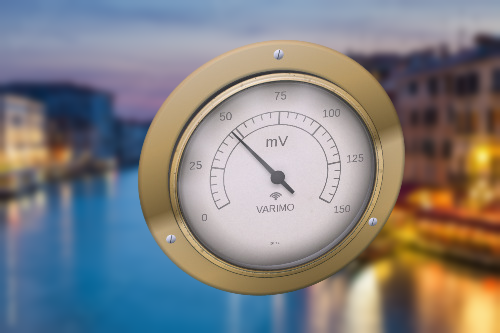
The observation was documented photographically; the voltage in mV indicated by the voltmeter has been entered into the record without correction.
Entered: 47.5 mV
